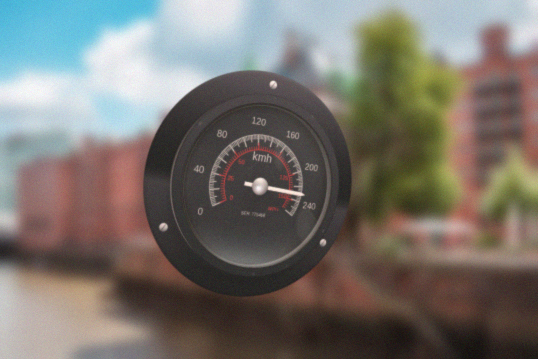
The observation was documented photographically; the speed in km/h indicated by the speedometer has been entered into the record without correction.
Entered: 230 km/h
